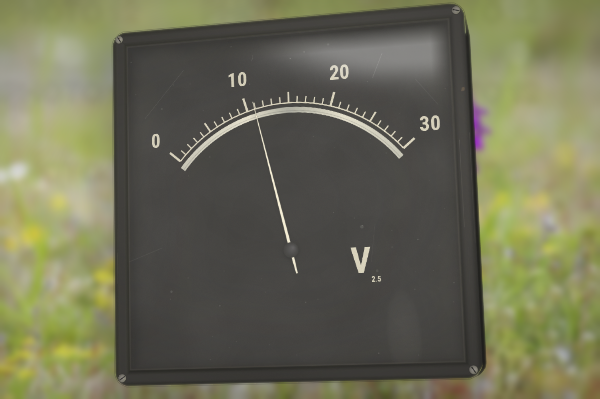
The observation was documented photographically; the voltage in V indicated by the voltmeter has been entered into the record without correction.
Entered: 11 V
